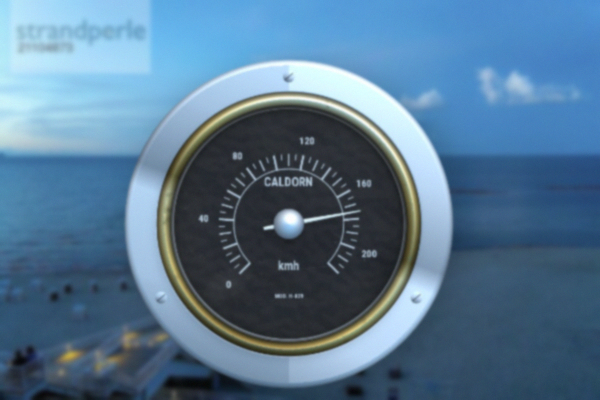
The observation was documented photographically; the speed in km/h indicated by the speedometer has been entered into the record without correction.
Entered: 175 km/h
